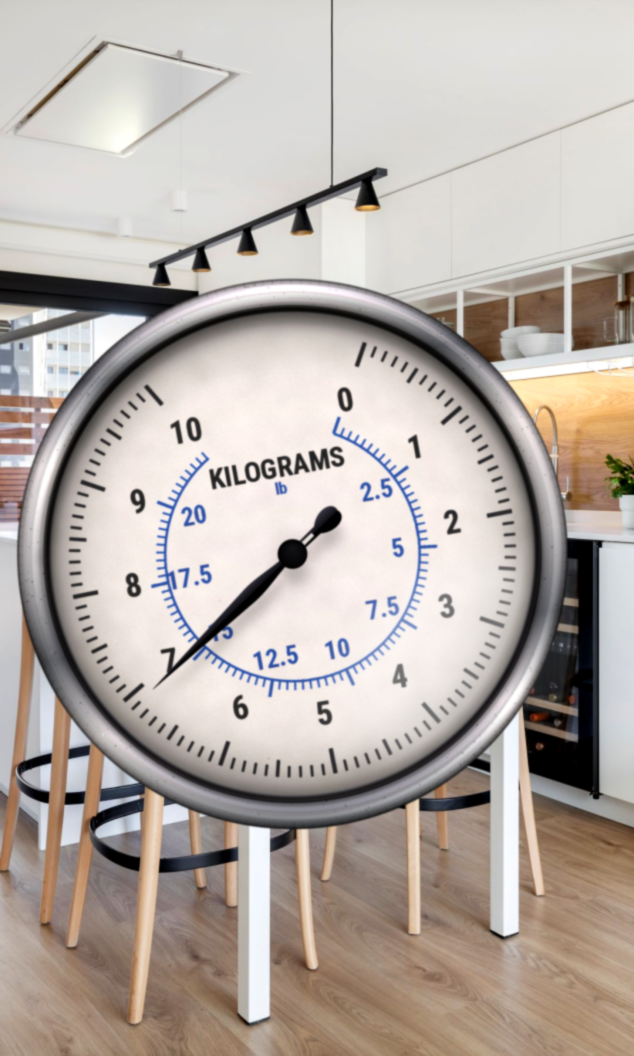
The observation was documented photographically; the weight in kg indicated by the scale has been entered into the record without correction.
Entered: 6.9 kg
